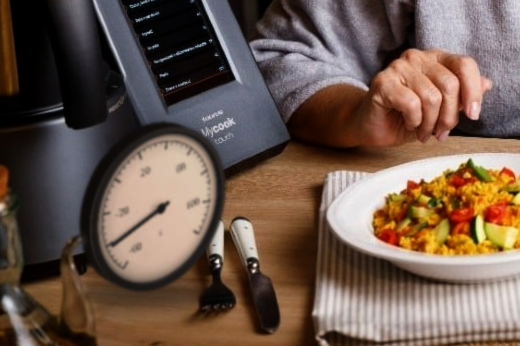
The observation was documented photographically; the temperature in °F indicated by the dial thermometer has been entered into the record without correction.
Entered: -40 °F
